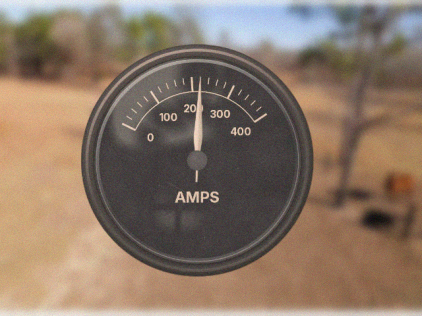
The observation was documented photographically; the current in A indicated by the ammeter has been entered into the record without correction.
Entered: 220 A
